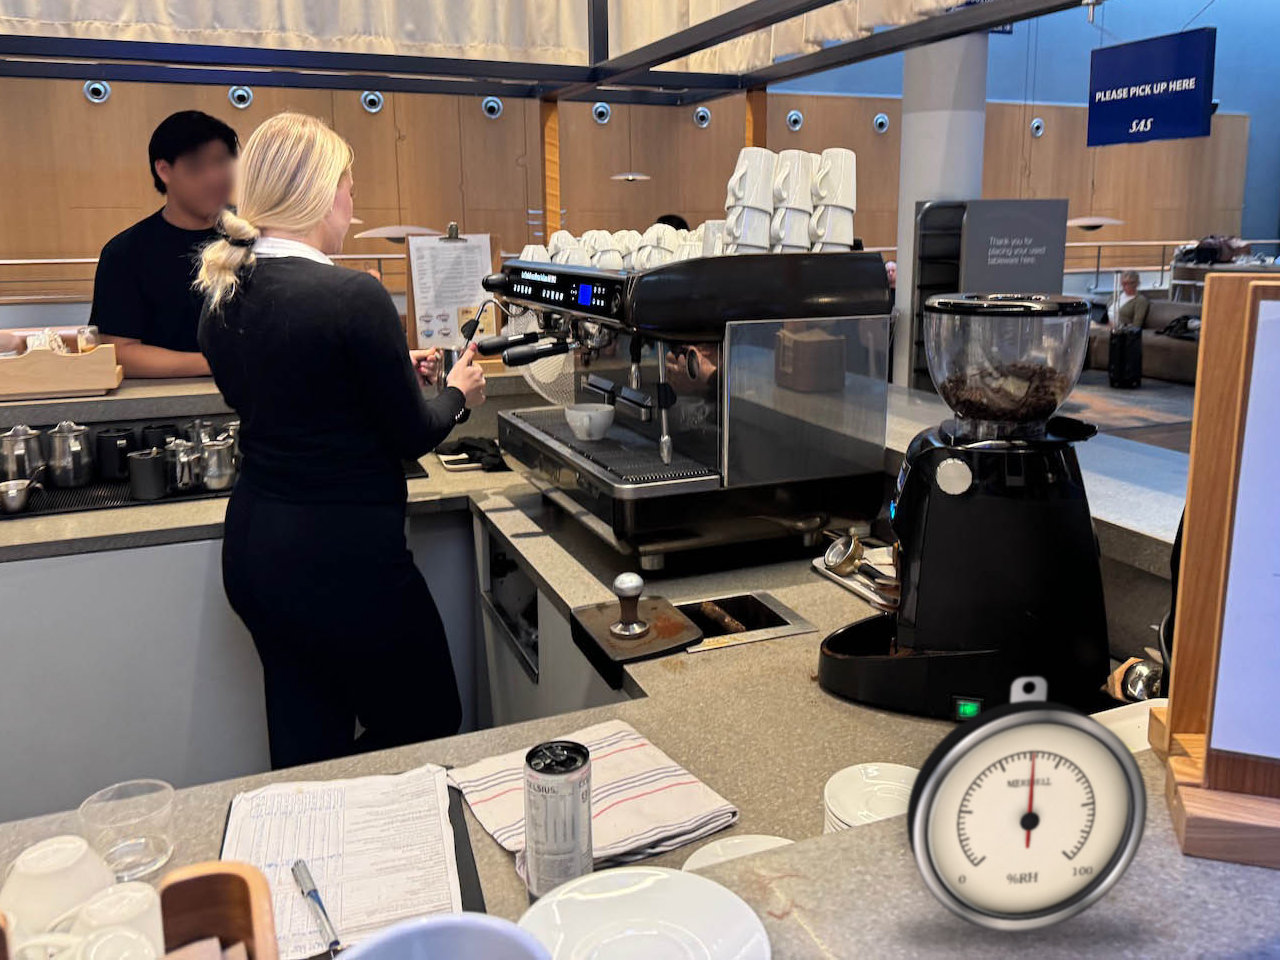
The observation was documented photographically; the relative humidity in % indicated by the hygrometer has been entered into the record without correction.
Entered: 50 %
